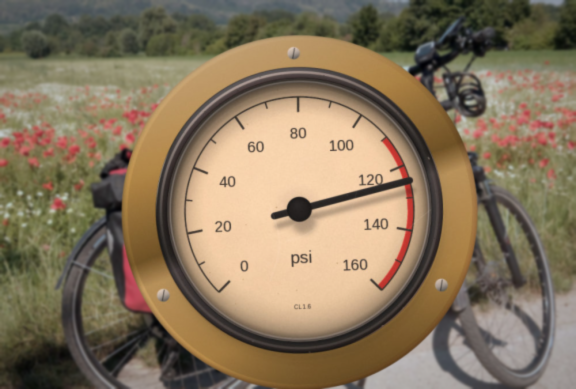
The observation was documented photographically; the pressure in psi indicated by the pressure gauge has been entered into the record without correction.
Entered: 125 psi
